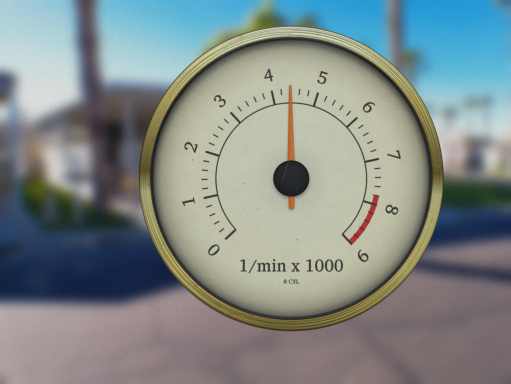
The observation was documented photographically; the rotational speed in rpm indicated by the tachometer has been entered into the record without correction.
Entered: 4400 rpm
